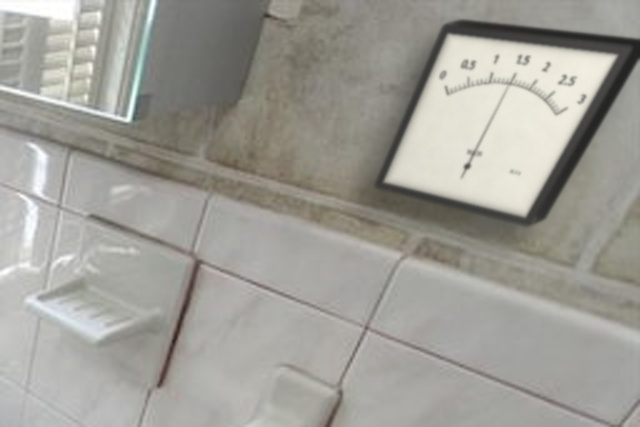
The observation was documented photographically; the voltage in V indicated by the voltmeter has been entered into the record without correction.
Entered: 1.5 V
